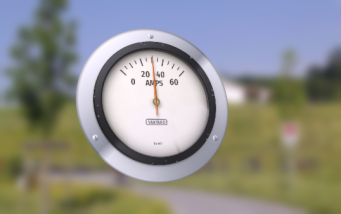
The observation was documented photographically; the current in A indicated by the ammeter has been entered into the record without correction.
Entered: 30 A
